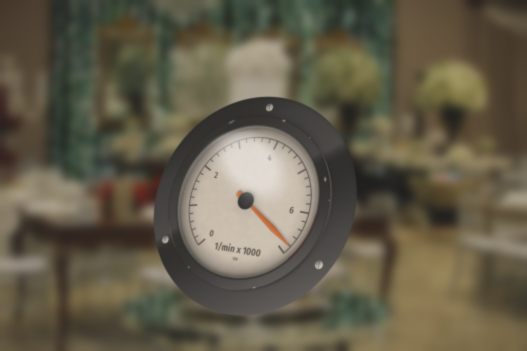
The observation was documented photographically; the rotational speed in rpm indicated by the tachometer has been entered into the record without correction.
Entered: 6800 rpm
